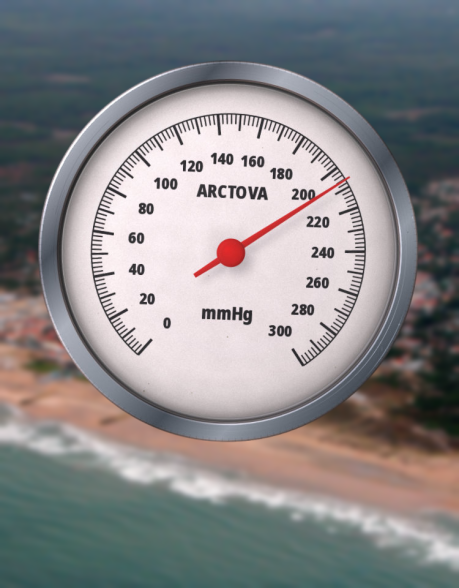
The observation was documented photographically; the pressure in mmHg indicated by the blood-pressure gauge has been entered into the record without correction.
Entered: 206 mmHg
